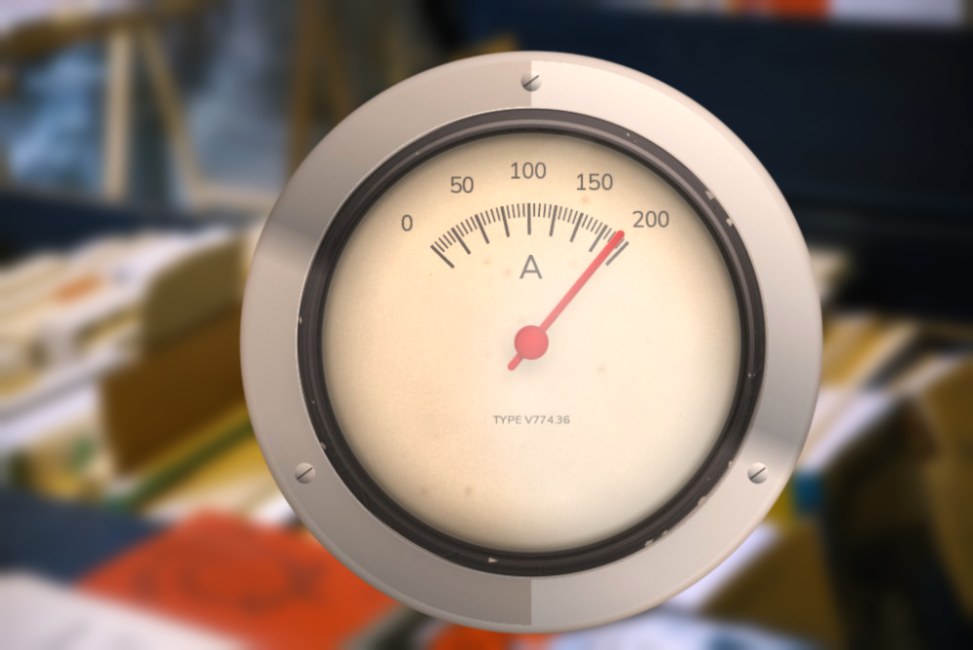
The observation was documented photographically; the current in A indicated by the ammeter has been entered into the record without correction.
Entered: 190 A
